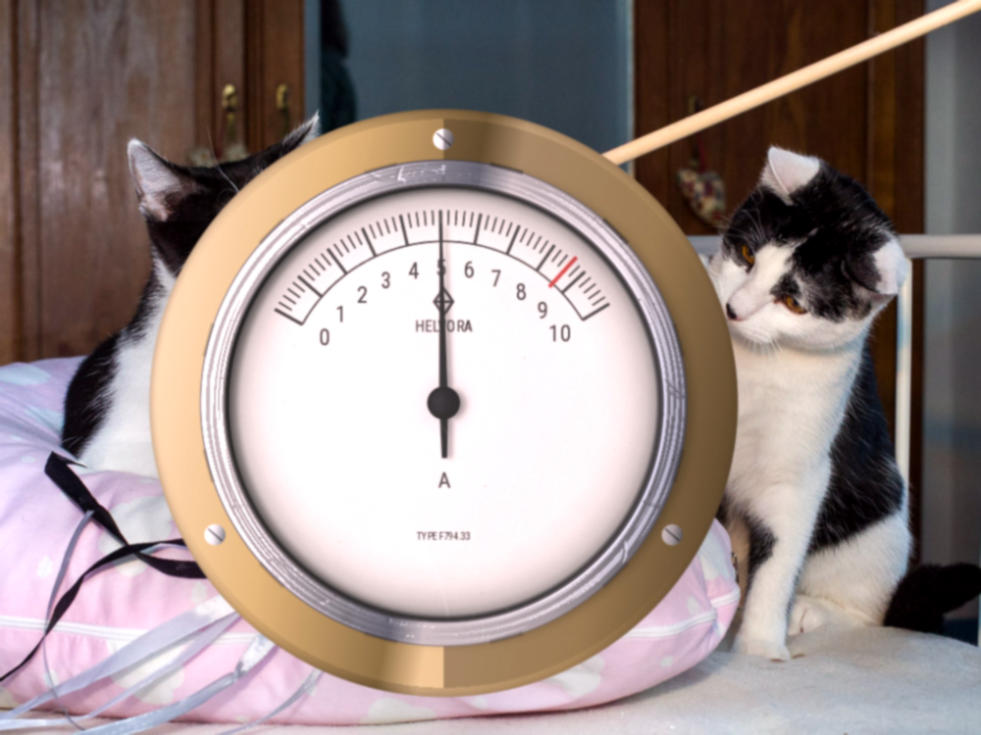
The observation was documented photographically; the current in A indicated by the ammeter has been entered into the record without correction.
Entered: 5 A
